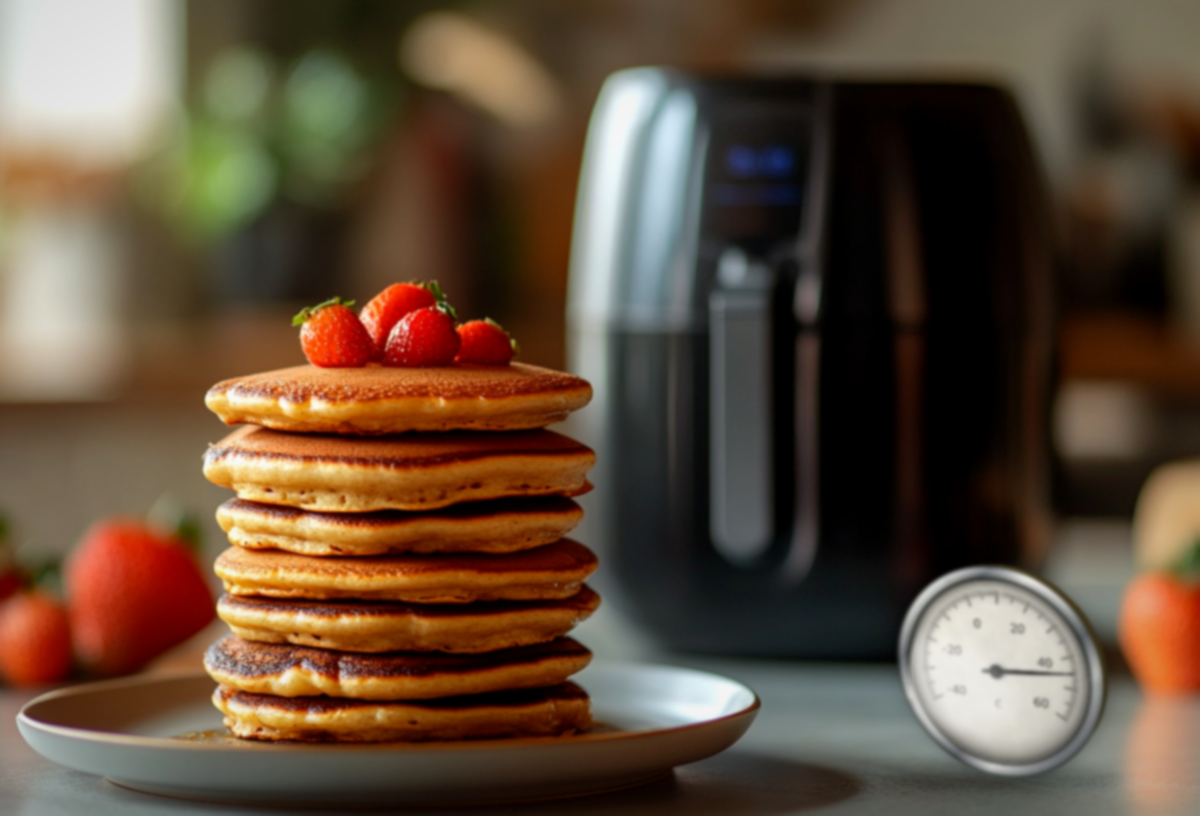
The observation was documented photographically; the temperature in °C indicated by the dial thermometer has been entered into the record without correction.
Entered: 45 °C
